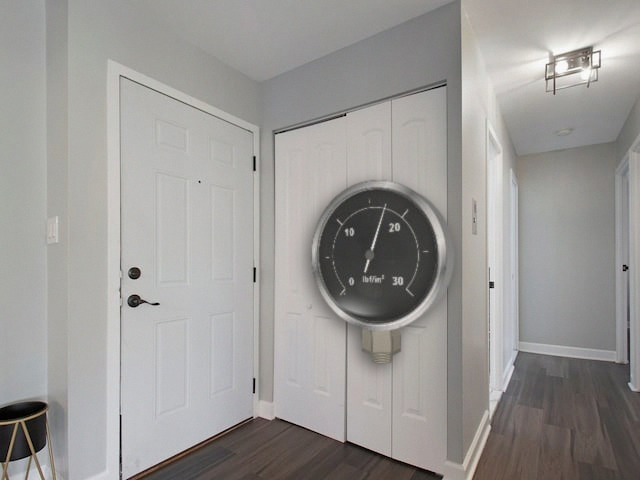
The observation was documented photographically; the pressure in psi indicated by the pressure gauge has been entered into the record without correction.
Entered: 17.5 psi
